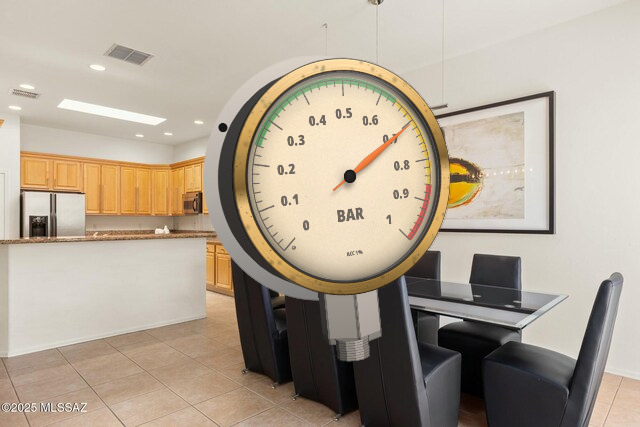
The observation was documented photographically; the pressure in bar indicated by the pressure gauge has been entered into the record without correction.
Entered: 0.7 bar
